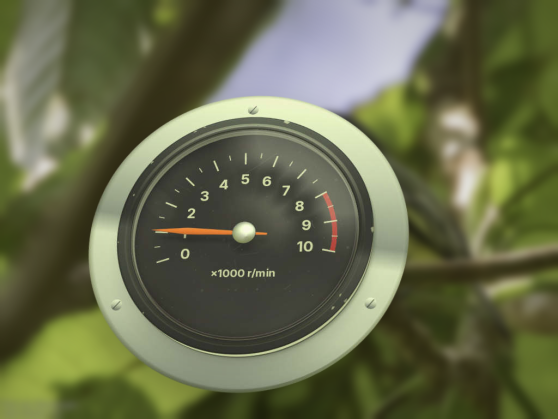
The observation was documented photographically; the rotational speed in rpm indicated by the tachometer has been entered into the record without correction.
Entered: 1000 rpm
